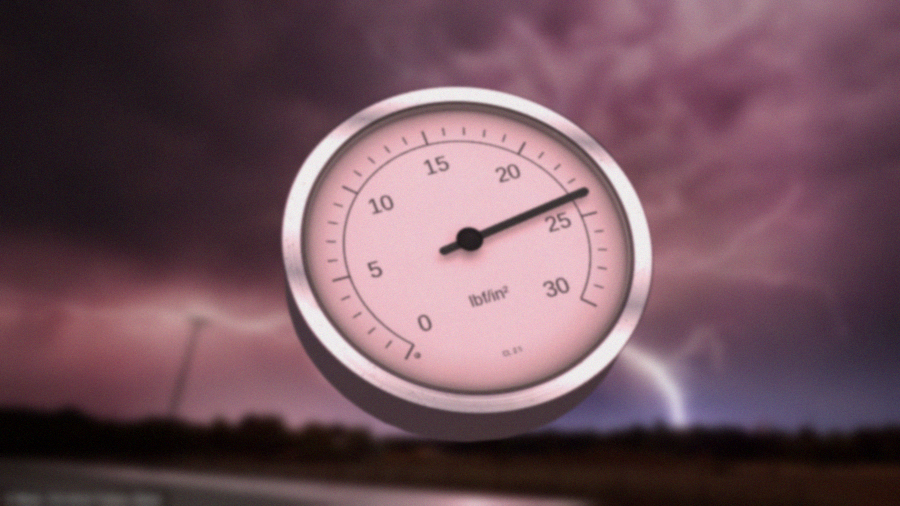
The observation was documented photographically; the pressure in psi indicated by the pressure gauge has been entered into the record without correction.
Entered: 24 psi
